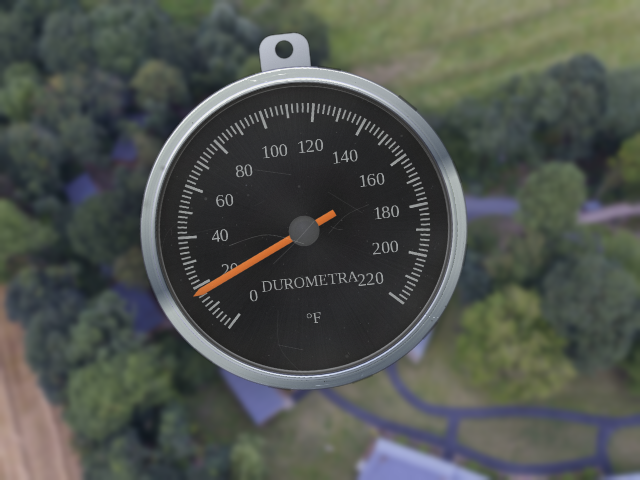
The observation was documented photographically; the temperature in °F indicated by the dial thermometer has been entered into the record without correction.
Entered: 18 °F
